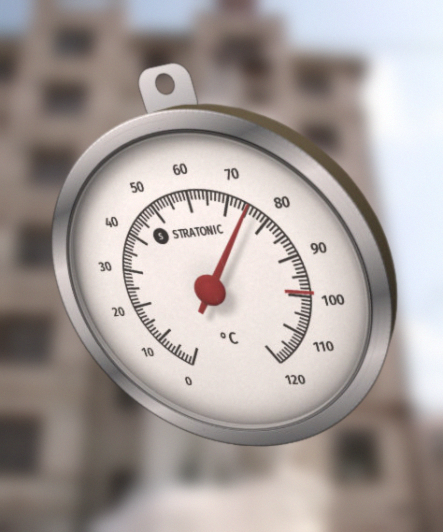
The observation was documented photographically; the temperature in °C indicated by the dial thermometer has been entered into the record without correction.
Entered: 75 °C
